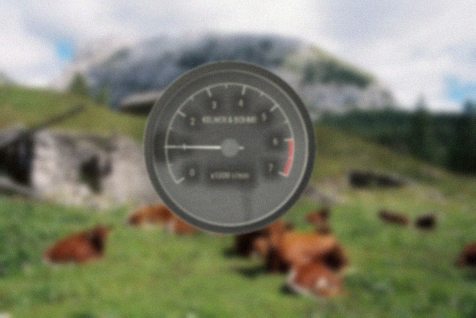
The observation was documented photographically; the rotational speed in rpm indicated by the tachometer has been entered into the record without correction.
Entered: 1000 rpm
